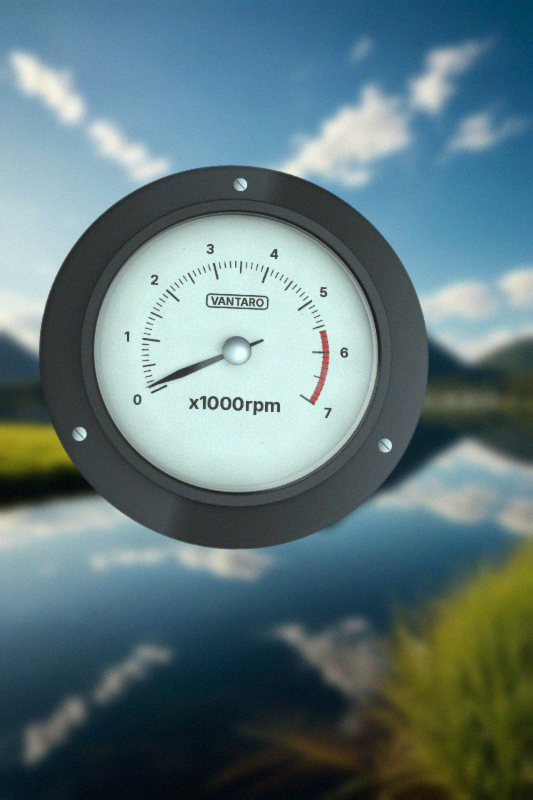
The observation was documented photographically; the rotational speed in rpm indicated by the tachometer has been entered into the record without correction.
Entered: 100 rpm
